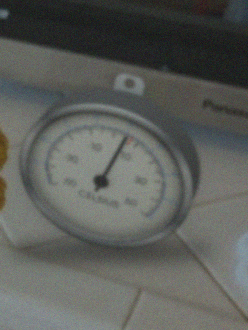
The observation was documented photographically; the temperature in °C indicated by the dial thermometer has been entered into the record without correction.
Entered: 5 °C
